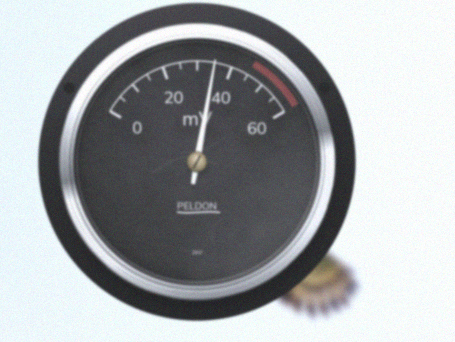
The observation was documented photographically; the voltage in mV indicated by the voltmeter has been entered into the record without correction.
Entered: 35 mV
